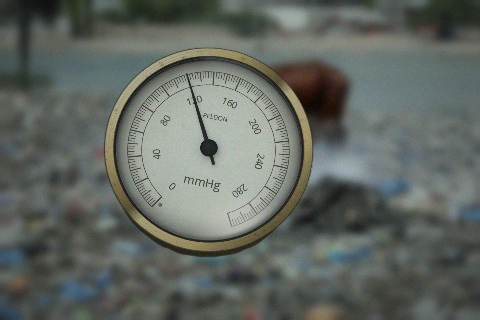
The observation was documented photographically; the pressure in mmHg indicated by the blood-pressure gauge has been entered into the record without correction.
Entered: 120 mmHg
